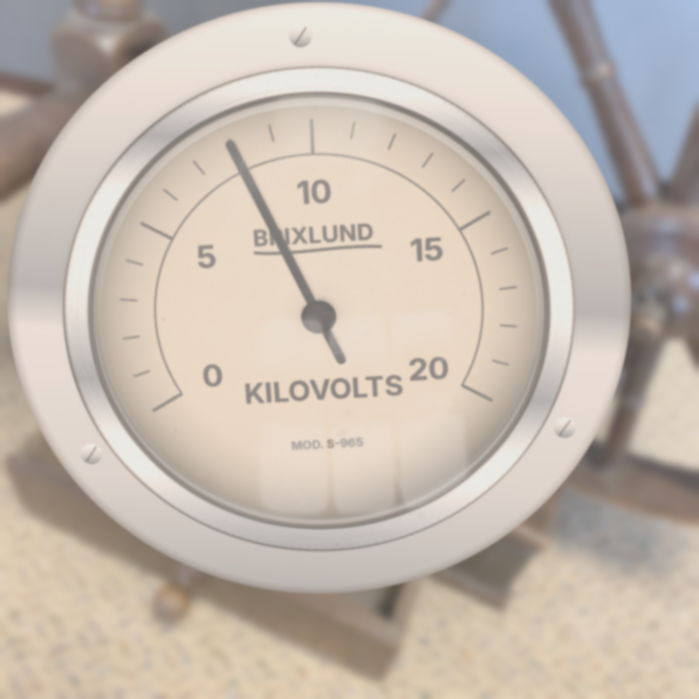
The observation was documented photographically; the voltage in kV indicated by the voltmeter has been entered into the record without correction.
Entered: 8 kV
